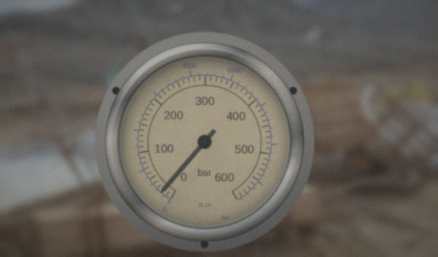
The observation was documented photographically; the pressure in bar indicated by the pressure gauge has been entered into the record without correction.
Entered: 20 bar
